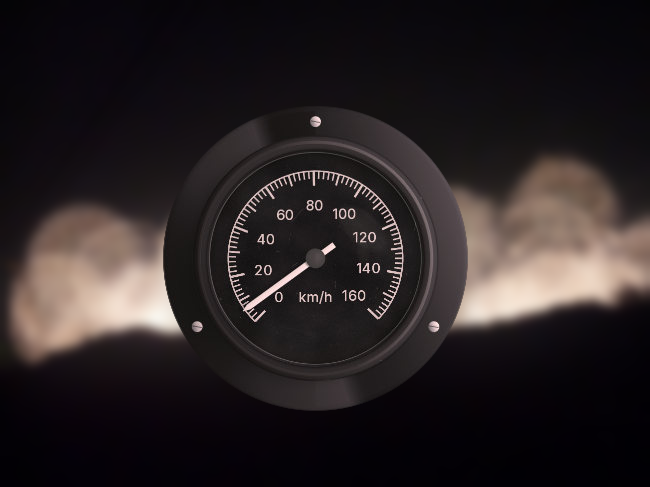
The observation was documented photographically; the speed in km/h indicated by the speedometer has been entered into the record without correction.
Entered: 6 km/h
